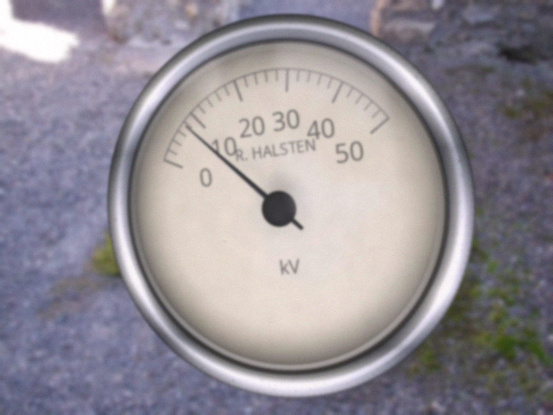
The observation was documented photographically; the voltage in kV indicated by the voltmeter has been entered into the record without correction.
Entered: 8 kV
